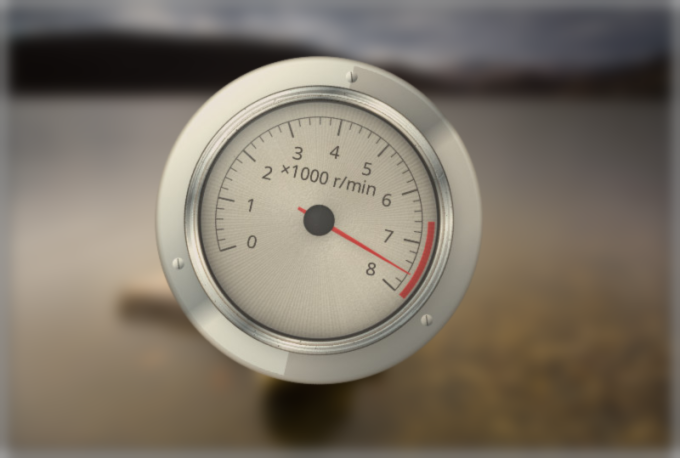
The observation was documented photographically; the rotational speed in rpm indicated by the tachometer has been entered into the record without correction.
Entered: 7600 rpm
